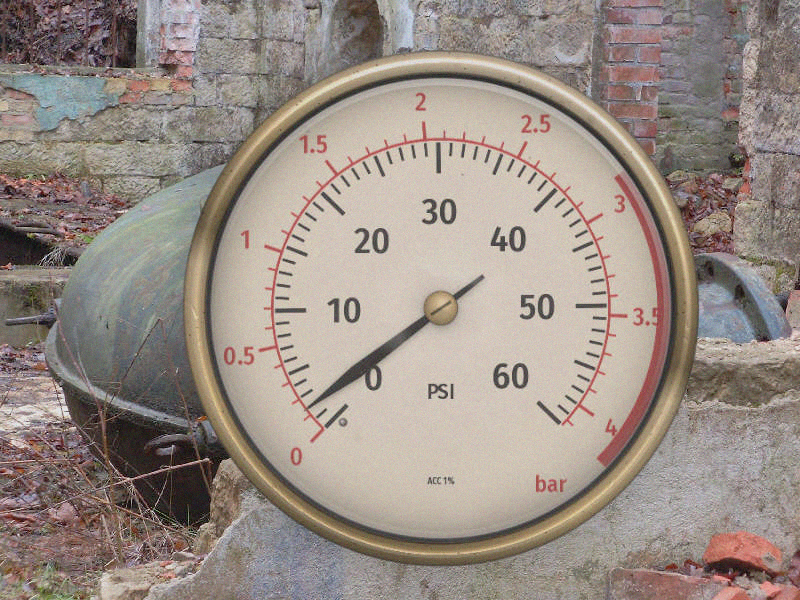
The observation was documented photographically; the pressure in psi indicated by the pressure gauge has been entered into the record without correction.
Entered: 2 psi
